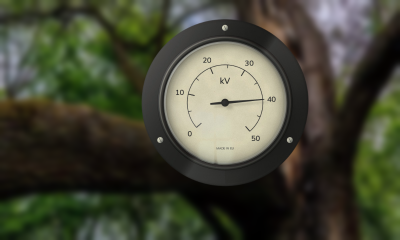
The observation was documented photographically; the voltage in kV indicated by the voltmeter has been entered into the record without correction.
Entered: 40 kV
